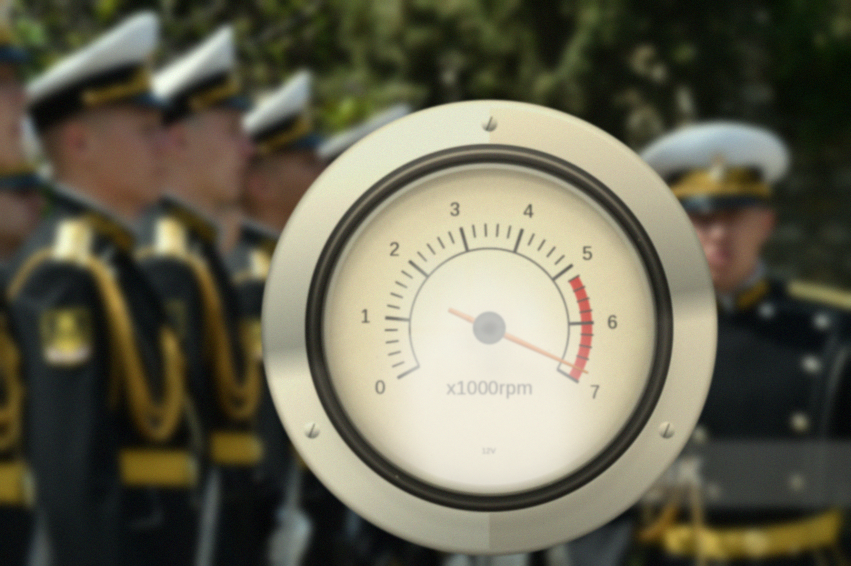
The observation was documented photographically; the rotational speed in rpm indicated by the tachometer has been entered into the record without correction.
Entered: 6800 rpm
